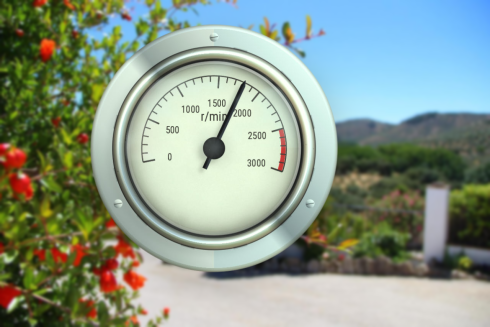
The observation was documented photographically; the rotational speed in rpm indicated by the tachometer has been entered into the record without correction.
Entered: 1800 rpm
